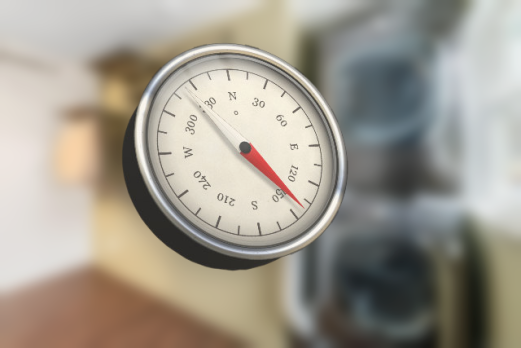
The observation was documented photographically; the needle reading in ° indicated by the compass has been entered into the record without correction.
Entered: 142.5 °
